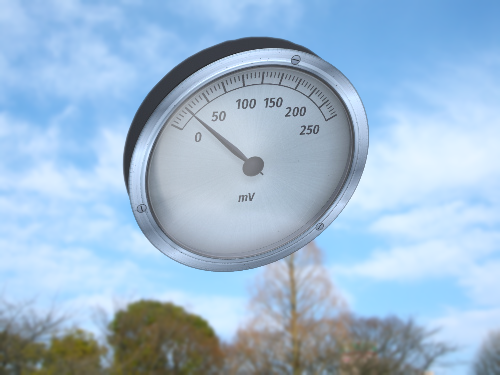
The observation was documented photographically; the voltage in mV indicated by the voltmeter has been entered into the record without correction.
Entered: 25 mV
